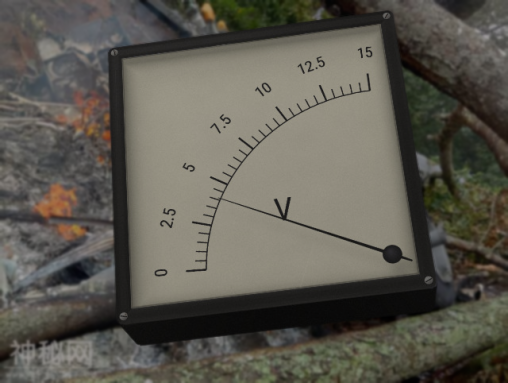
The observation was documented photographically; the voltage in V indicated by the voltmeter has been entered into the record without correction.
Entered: 4 V
